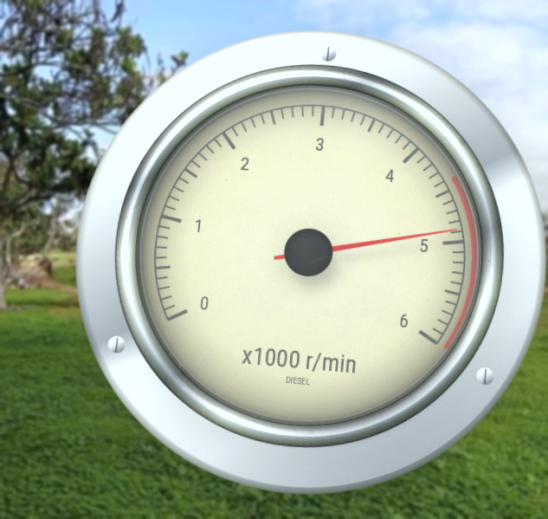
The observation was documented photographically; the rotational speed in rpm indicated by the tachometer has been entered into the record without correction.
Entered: 4900 rpm
